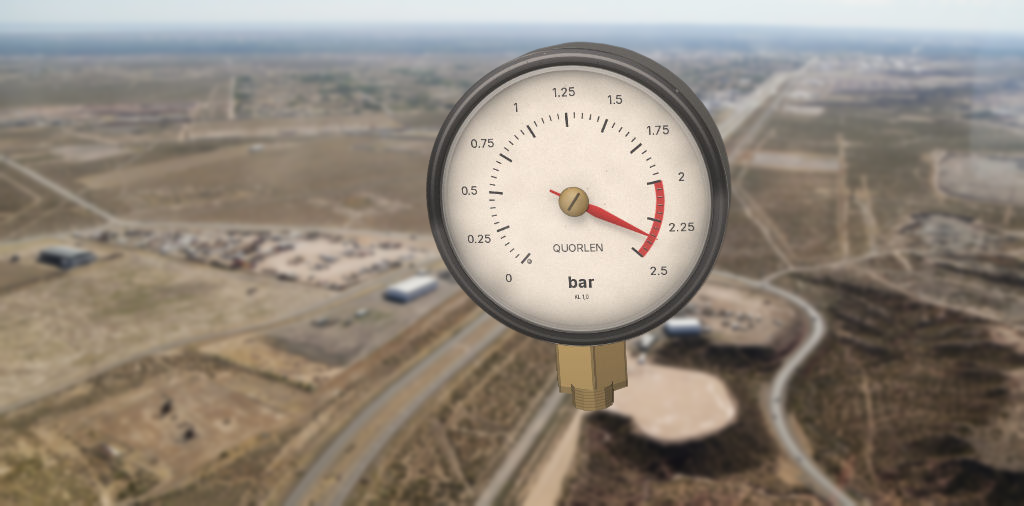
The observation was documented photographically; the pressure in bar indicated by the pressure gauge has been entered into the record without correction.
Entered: 2.35 bar
